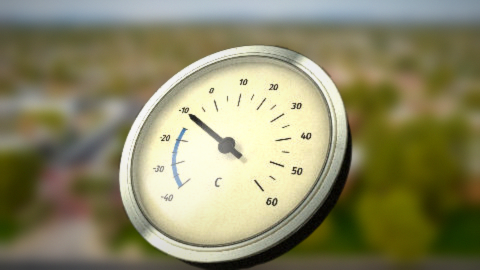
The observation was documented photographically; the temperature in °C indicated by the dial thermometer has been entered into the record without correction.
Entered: -10 °C
